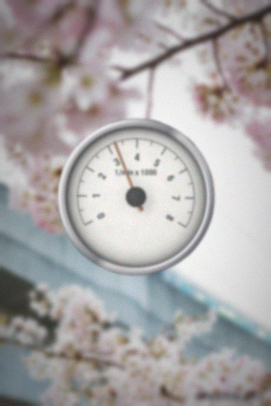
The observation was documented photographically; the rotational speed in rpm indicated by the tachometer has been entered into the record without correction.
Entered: 3250 rpm
